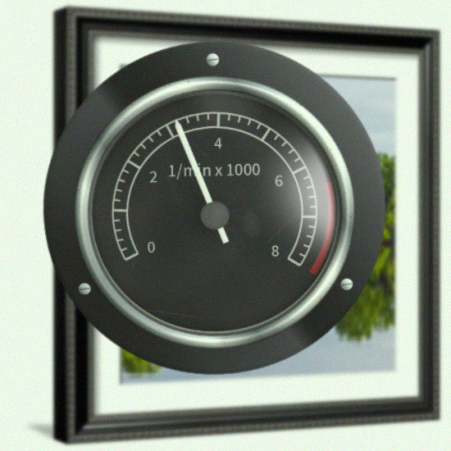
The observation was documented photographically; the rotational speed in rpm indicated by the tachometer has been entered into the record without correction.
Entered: 3200 rpm
